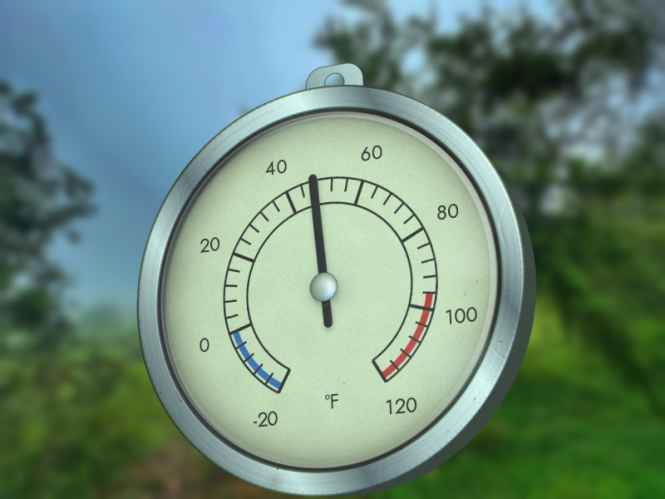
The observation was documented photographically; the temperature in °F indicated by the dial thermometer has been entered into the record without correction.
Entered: 48 °F
